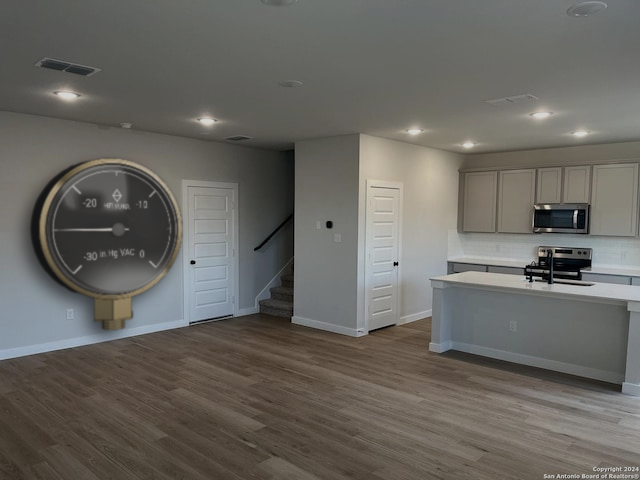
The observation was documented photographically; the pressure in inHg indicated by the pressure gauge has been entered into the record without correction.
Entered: -25 inHg
